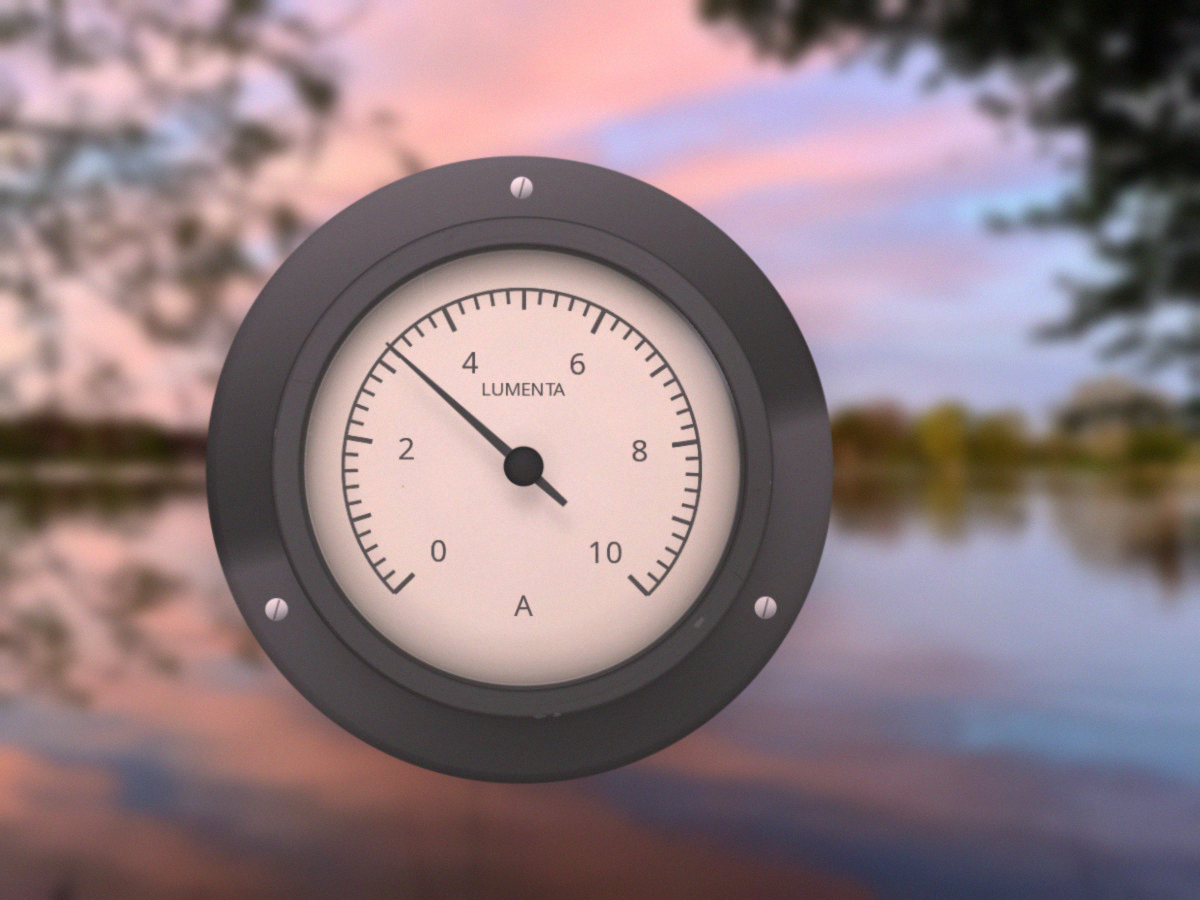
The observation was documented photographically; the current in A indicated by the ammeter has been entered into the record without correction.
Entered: 3.2 A
